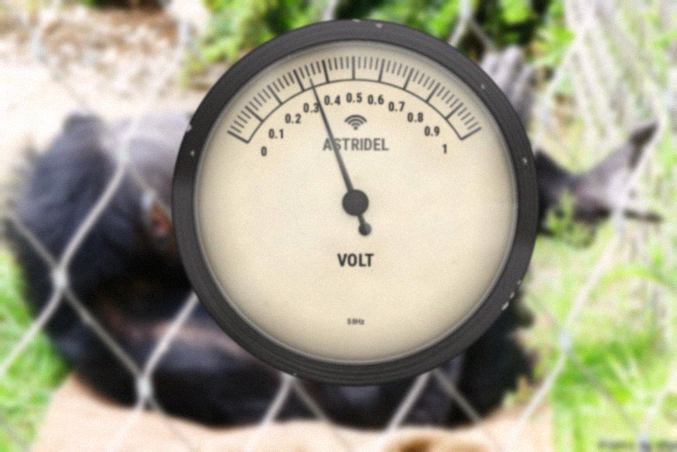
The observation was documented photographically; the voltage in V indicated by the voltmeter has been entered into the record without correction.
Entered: 0.34 V
